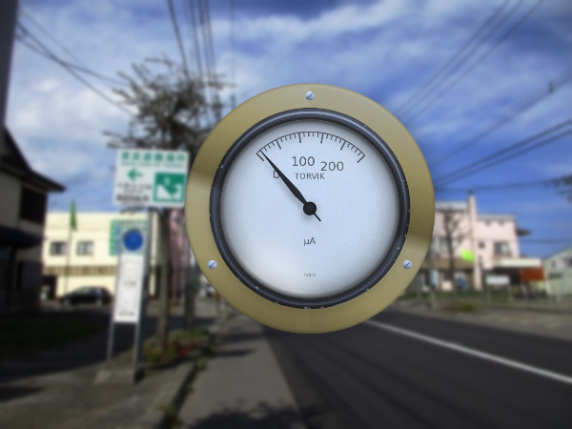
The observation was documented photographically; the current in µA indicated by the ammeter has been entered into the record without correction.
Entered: 10 µA
